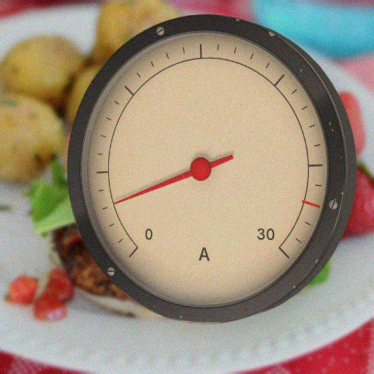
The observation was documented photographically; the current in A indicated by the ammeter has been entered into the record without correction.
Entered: 3 A
